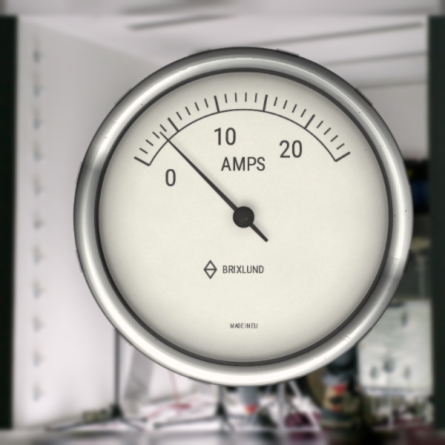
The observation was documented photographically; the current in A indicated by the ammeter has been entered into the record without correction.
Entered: 3.5 A
